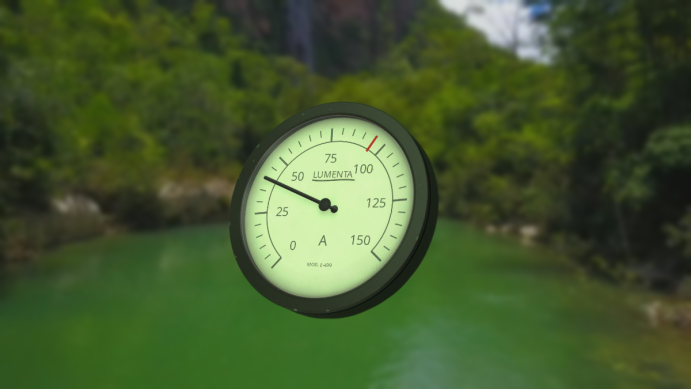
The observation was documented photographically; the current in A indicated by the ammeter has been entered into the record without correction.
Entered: 40 A
